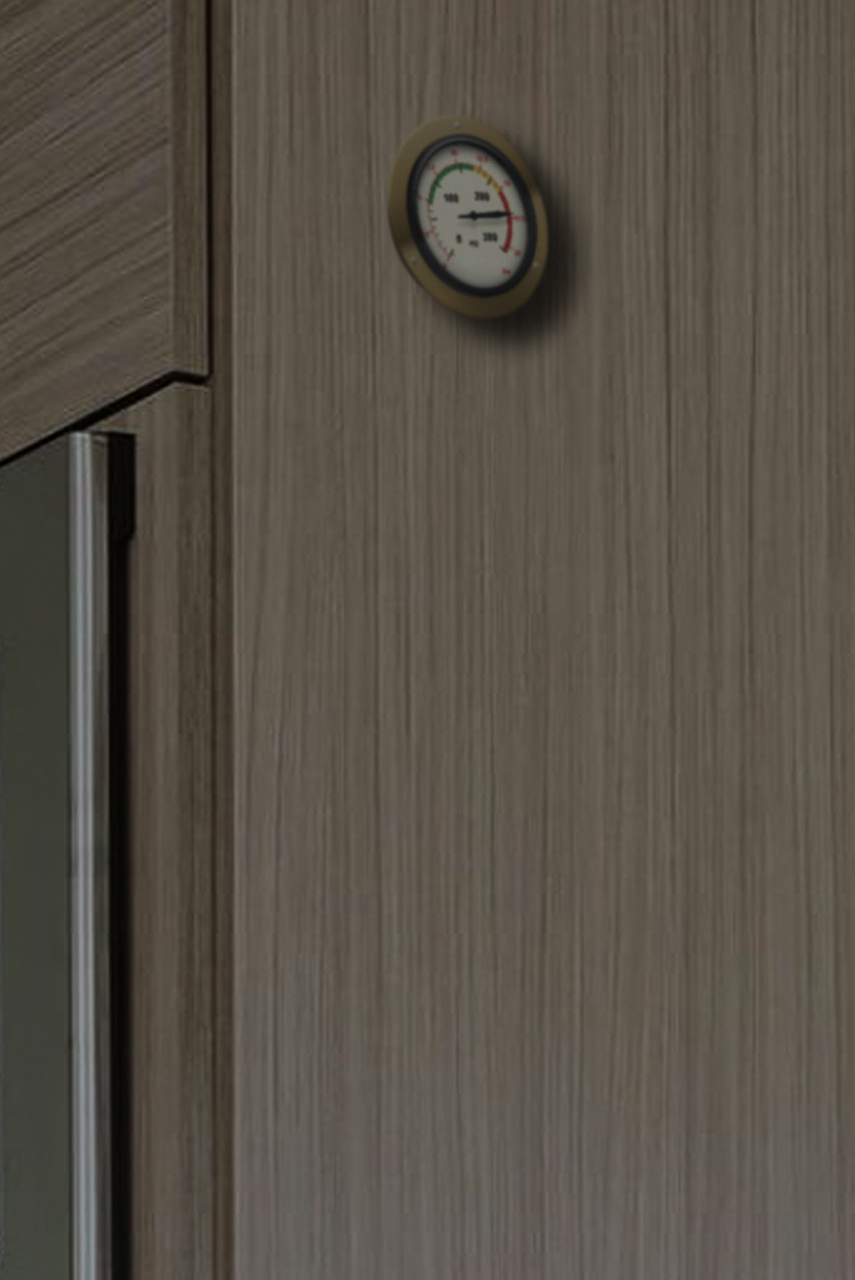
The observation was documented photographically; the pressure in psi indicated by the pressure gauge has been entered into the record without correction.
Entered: 250 psi
